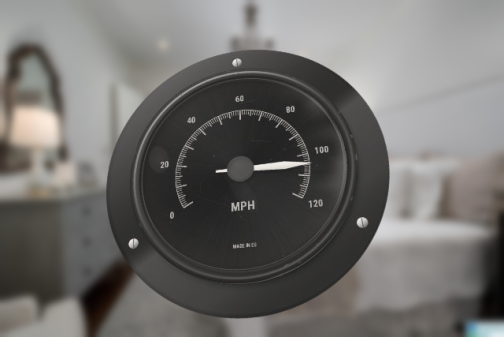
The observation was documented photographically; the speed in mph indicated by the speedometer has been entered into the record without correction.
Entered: 105 mph
